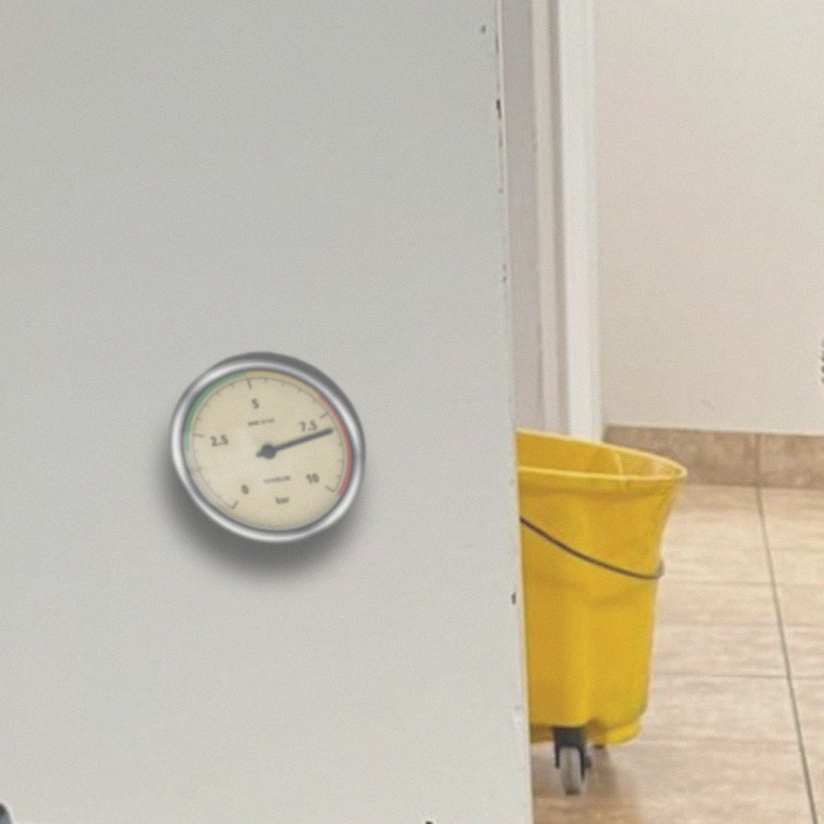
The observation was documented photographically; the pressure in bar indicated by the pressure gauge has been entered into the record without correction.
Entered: 8 bar
